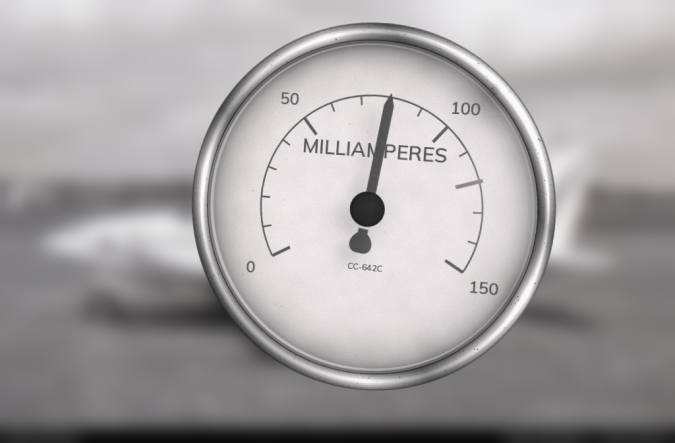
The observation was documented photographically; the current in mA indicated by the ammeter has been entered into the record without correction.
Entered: 80 mA
